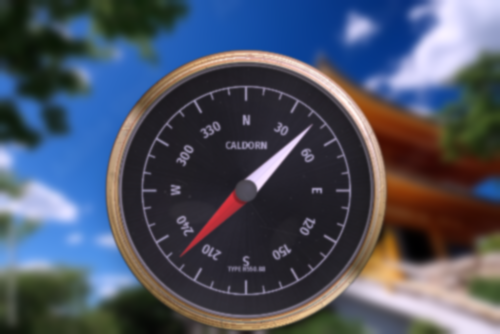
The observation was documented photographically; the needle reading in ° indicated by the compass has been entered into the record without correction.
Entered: 225 °
